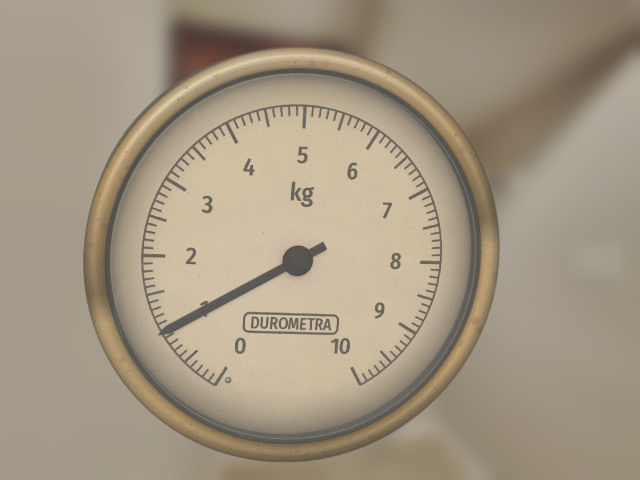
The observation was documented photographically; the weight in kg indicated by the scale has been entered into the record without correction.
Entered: 1 kg
